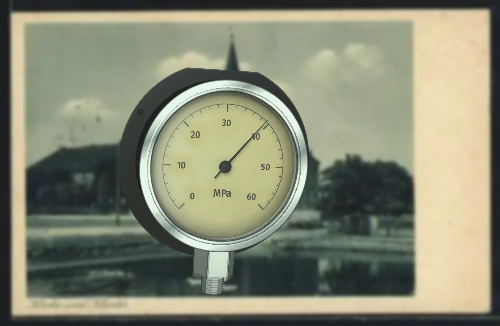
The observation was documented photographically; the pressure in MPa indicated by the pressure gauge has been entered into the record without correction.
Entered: 39 MPa
